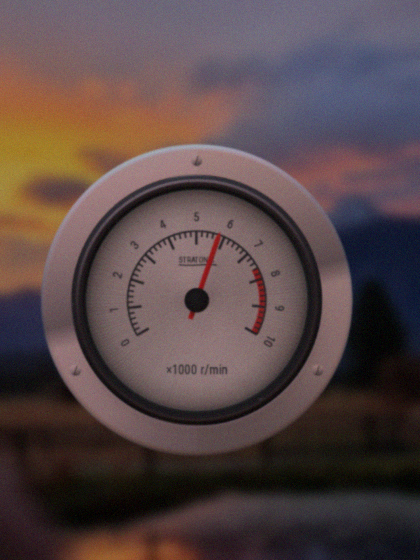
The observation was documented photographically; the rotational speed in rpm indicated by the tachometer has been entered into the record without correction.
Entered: 5800 rpm
